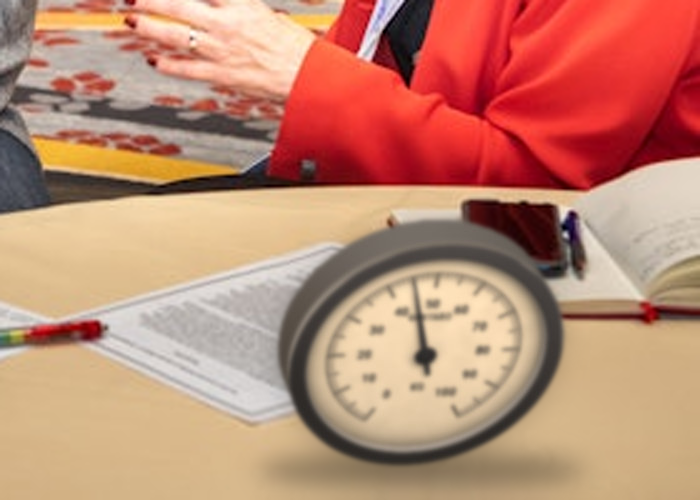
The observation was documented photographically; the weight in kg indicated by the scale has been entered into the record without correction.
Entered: 45 kg
